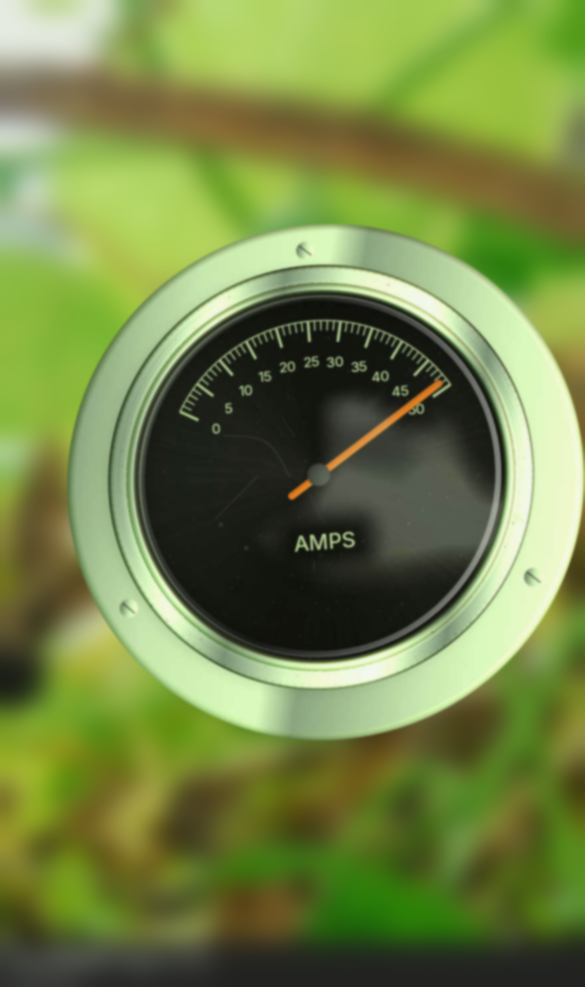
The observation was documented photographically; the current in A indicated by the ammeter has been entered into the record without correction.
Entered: 49 A
